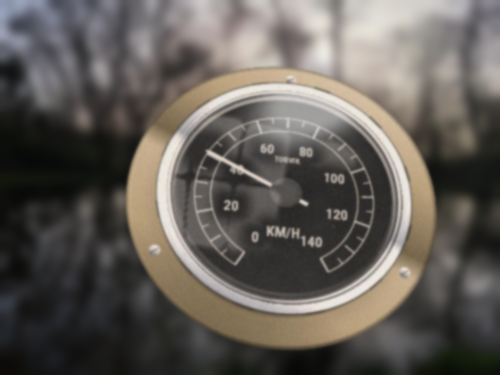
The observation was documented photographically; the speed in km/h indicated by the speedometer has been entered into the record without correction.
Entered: 40 km/h
